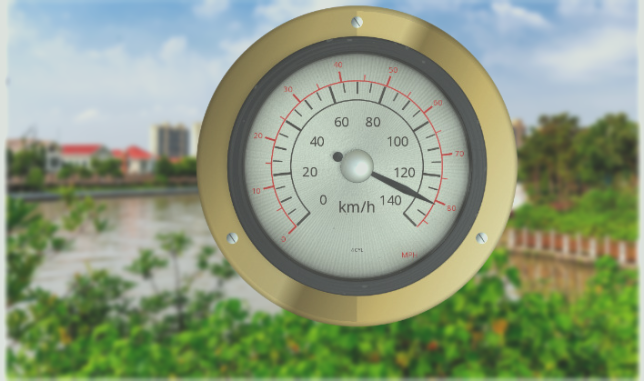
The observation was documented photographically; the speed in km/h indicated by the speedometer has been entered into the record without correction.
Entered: 130 km/h
